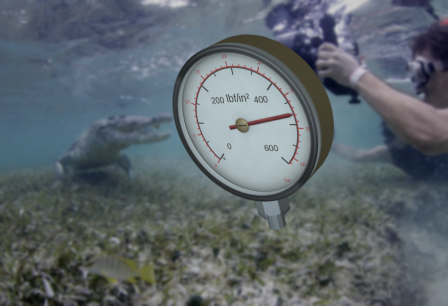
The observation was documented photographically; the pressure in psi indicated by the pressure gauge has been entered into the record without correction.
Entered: 475 psi
